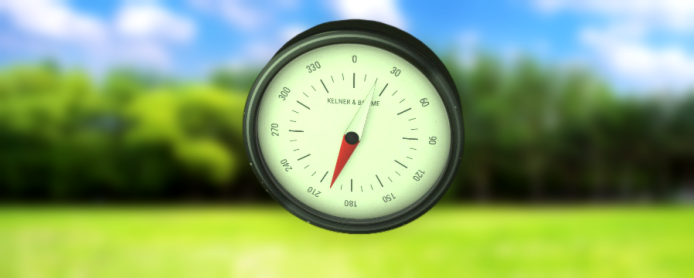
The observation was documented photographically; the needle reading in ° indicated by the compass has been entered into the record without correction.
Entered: 200 °
